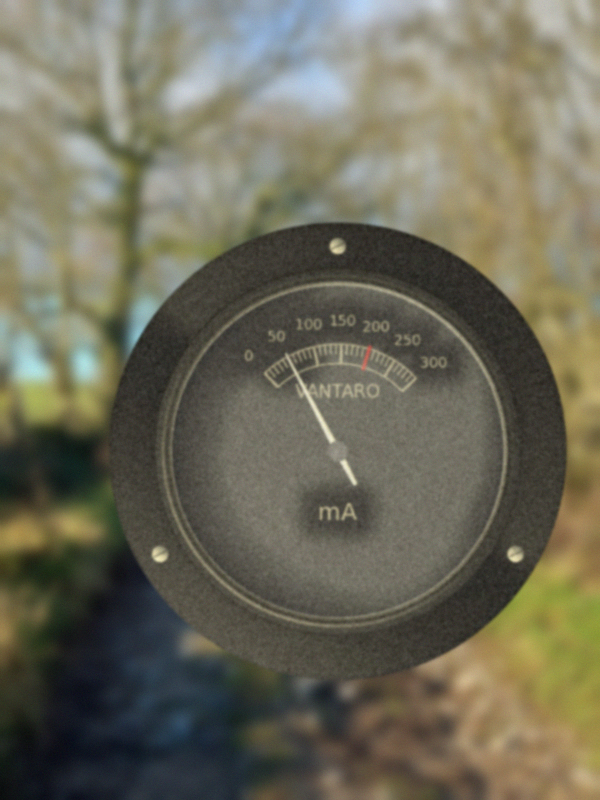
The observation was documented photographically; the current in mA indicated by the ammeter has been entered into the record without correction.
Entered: 50 mA
